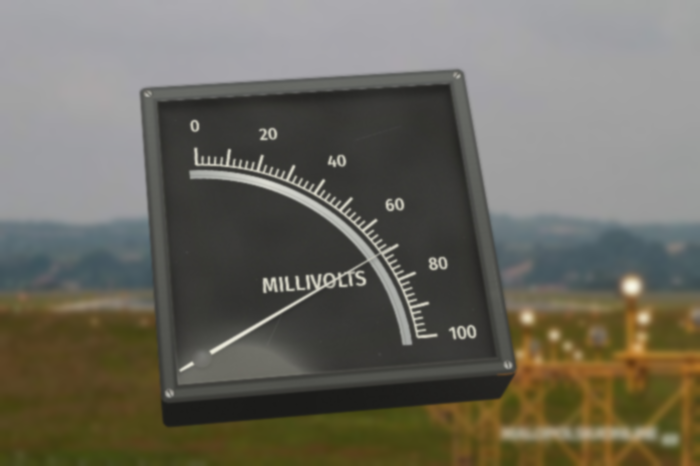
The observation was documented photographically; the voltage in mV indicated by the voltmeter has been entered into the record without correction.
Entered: 70 mV
